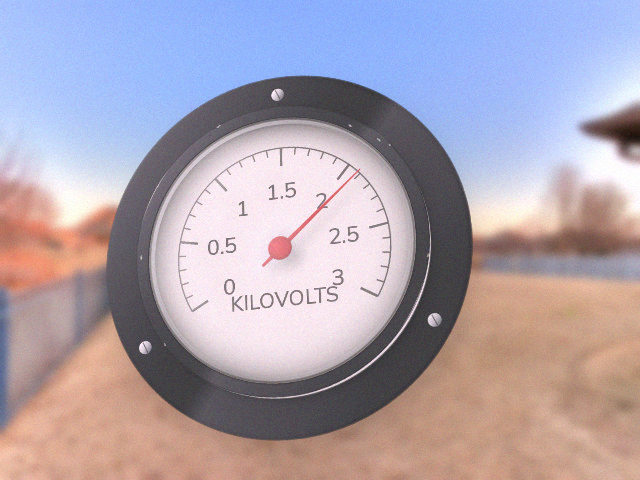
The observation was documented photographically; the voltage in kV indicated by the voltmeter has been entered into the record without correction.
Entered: 2.1 kV
